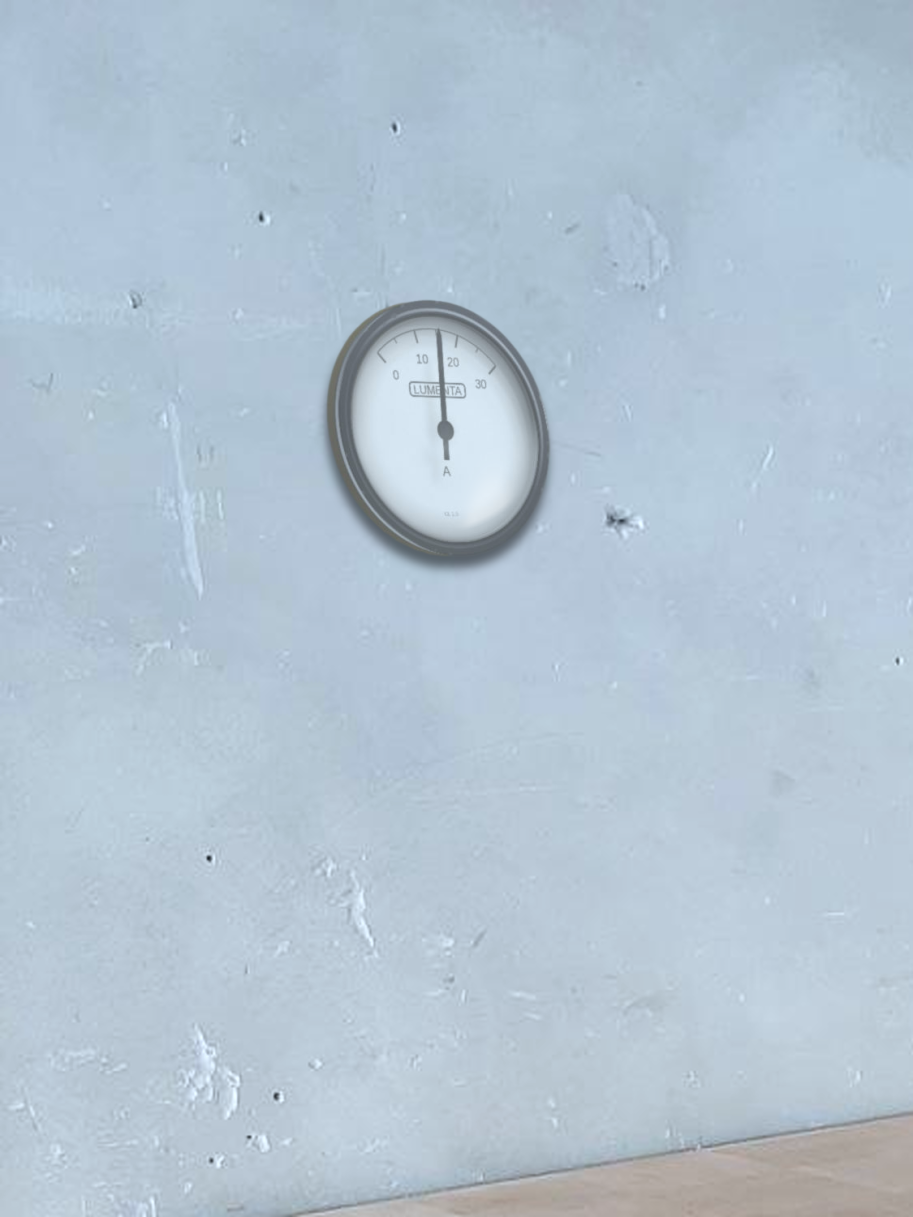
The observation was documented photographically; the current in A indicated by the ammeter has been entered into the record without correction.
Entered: 15 A
